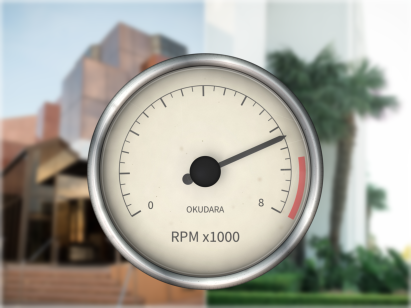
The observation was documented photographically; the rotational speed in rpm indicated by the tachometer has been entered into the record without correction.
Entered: 6250 rpm
